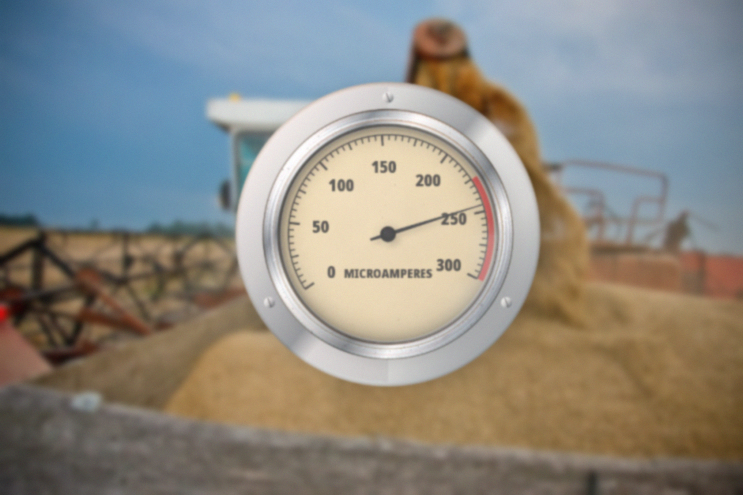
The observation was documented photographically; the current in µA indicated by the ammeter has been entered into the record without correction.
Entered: 245 µA
